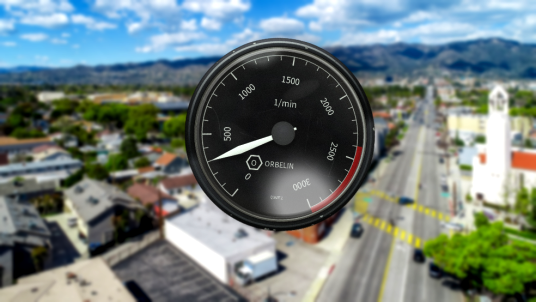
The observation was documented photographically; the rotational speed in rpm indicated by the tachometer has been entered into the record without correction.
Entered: 300 rpm
